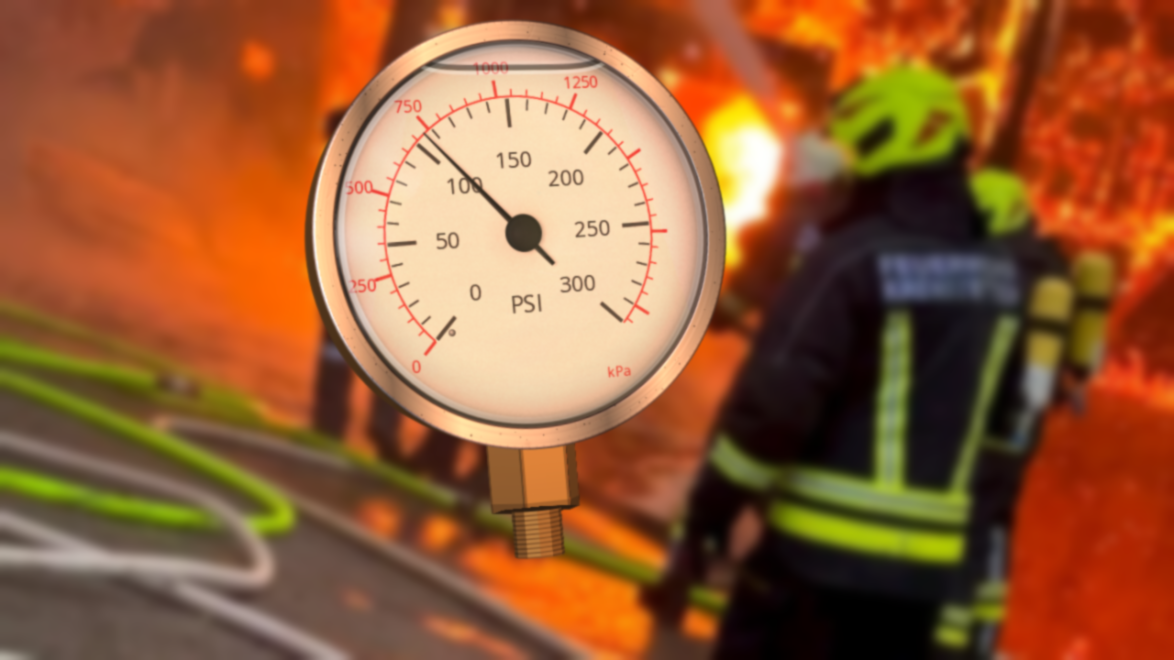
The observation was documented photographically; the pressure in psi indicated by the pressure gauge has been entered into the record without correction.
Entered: 105 psi
